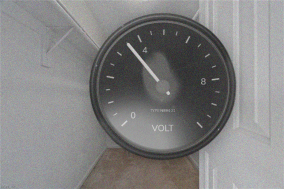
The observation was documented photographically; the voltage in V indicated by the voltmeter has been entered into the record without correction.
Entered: 3.5 V
